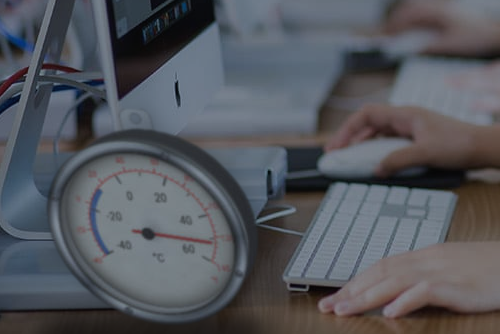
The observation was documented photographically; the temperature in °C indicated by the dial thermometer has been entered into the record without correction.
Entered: 50 °C
